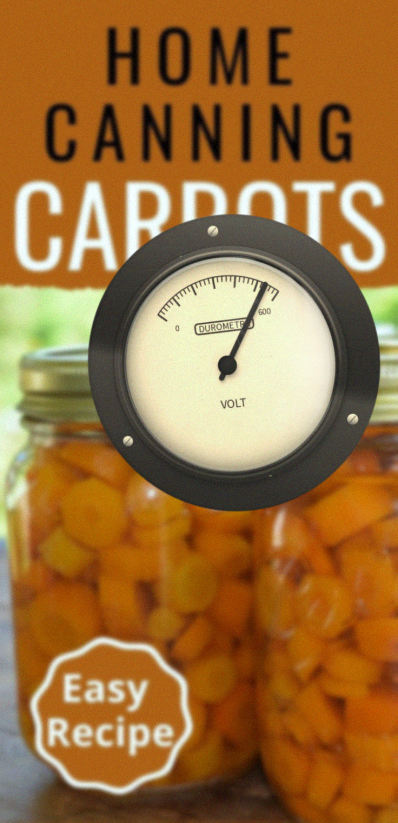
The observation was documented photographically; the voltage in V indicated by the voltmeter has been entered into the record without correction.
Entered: 540 V
